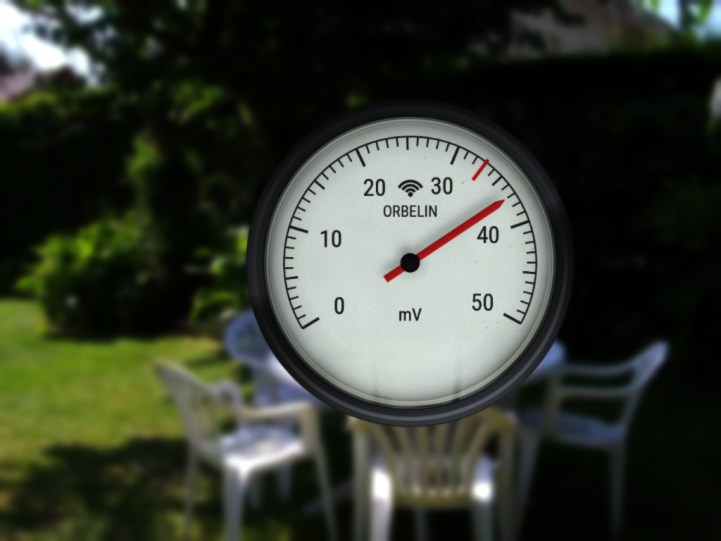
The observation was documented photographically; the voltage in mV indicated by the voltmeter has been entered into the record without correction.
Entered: 37 mV
